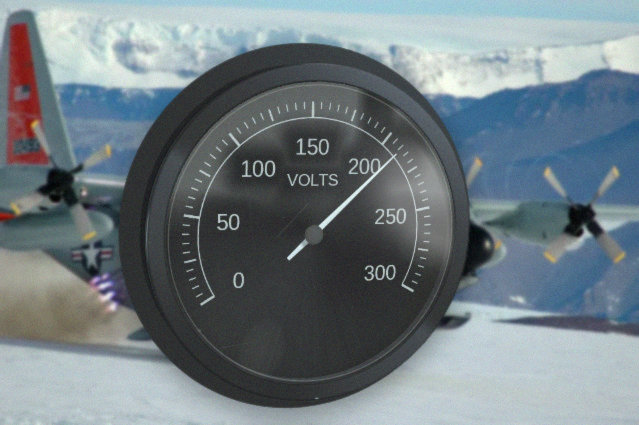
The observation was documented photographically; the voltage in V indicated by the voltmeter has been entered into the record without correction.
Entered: 210 V
